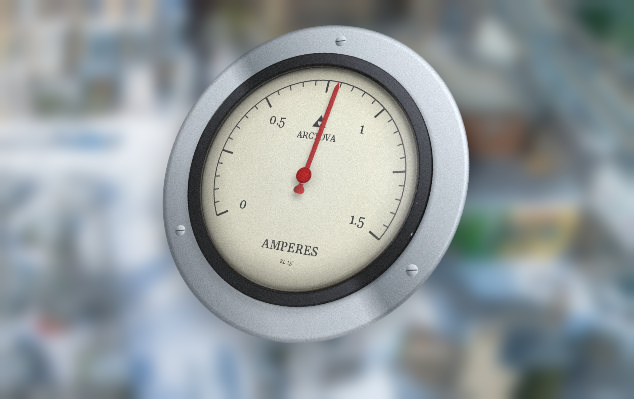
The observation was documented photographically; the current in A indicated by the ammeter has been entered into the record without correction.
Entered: 0.8 A
